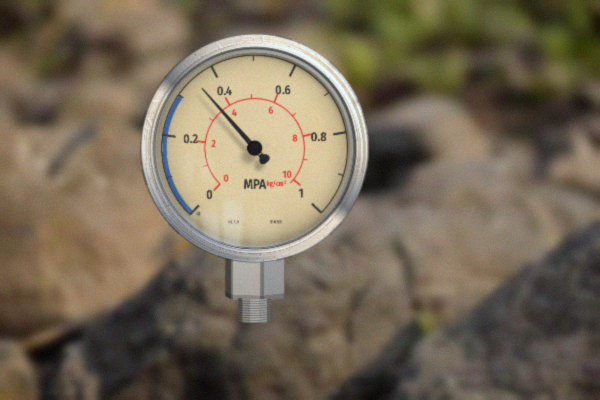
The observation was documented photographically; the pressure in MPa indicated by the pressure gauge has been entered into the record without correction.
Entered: 0.35 MPa
